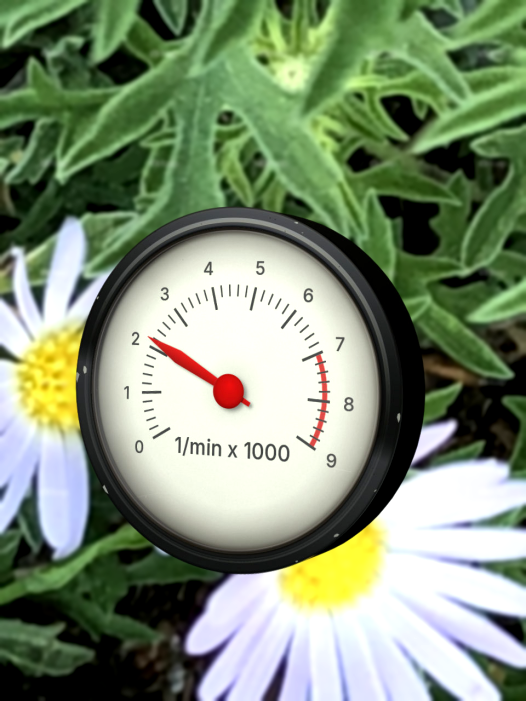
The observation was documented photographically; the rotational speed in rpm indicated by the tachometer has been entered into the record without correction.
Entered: 2200 rpm
